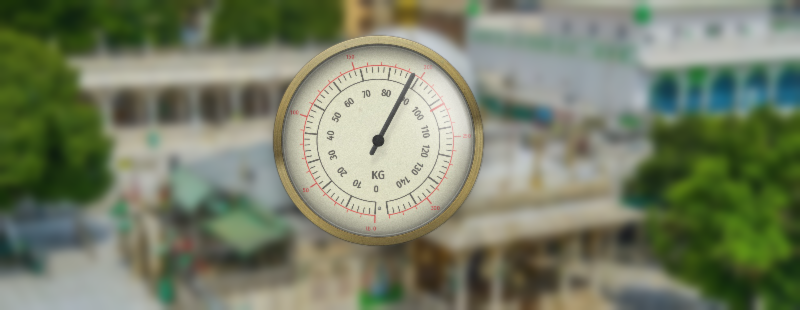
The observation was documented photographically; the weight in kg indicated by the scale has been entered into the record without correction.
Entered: 88 kg
